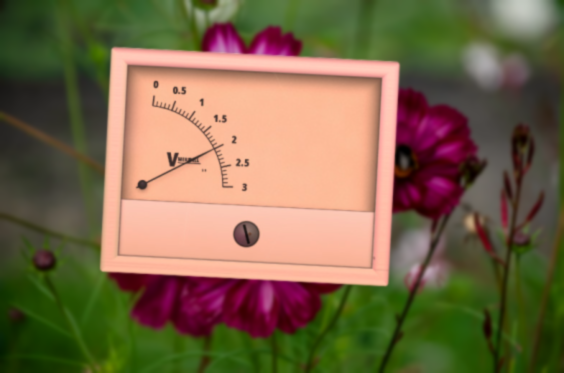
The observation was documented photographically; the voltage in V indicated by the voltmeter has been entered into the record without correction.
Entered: 2 V
